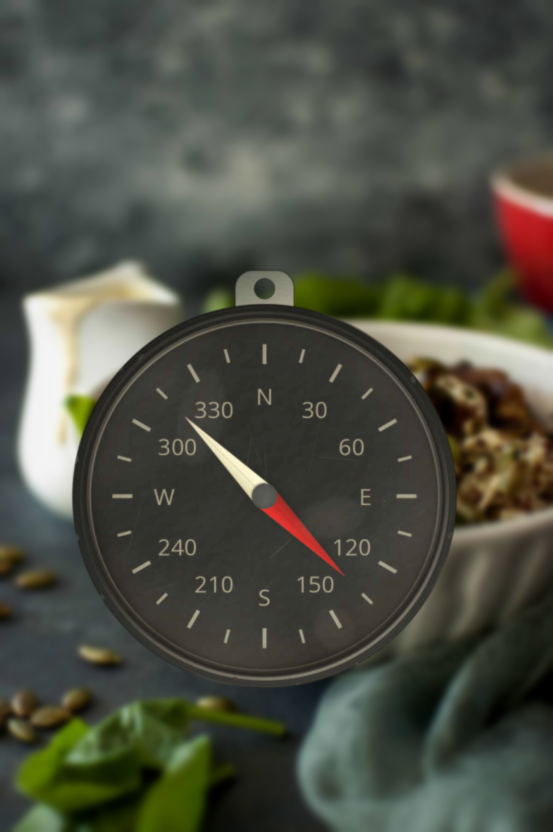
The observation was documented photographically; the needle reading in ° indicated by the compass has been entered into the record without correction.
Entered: 135 °
